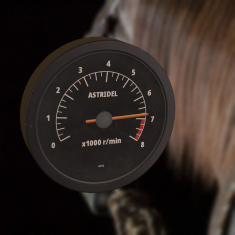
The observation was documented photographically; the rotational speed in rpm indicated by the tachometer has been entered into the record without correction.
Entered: 6750 rpm
